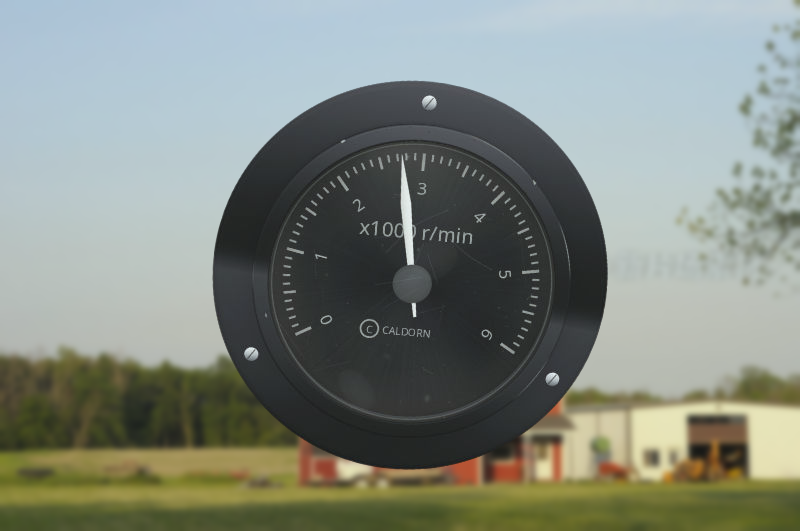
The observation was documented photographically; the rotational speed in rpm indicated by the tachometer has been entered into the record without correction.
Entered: 2750 rpm
